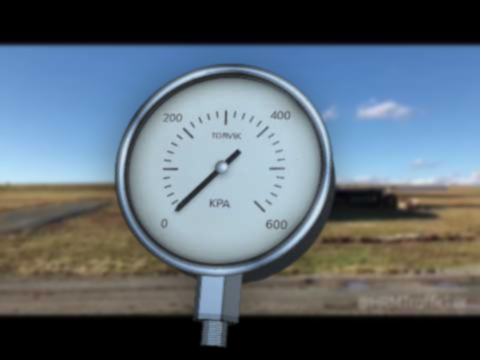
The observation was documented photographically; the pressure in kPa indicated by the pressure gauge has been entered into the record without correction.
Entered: 0 kPa
